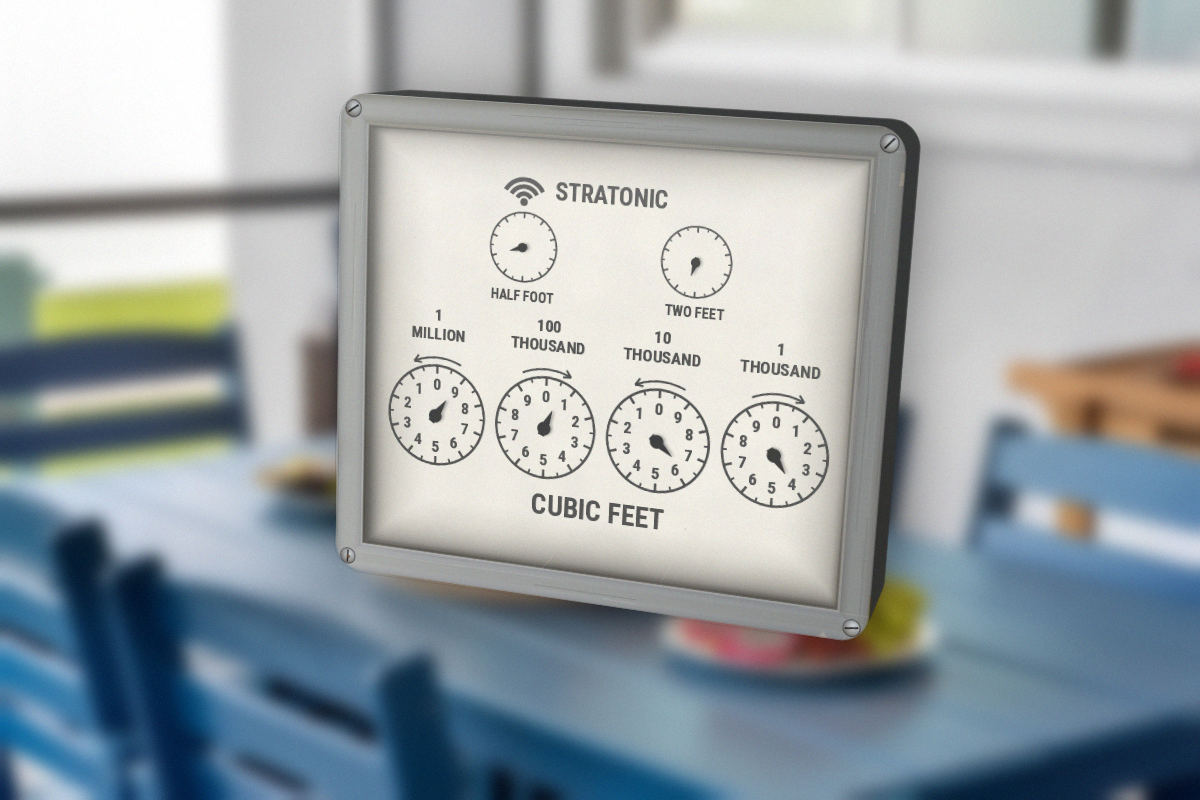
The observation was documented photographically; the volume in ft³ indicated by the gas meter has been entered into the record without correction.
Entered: 906400 ft³
